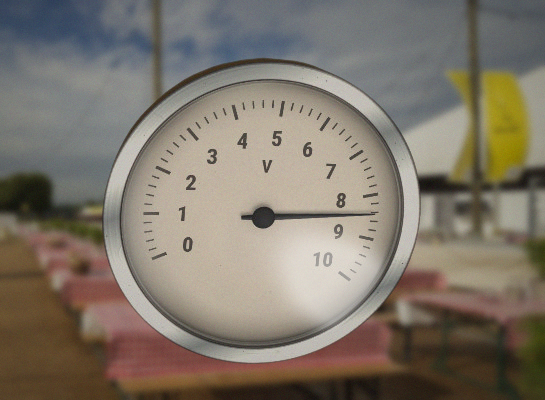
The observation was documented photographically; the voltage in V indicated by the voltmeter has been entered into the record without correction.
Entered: 8.4 V
